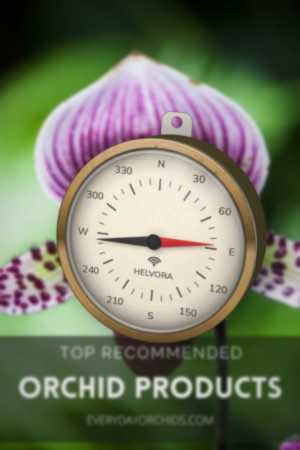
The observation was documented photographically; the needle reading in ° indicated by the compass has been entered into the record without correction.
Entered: 85 °
